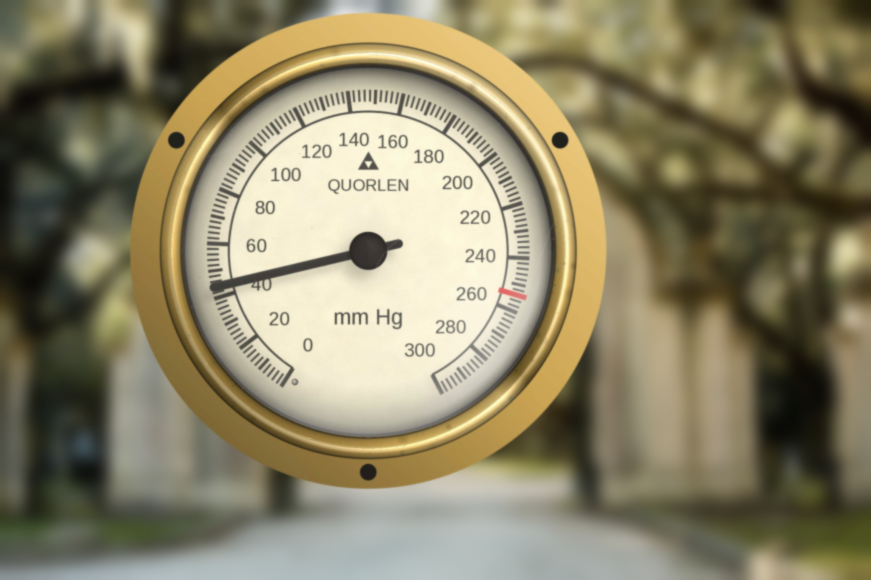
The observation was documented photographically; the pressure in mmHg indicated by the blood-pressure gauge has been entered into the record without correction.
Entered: 44 mmHg
